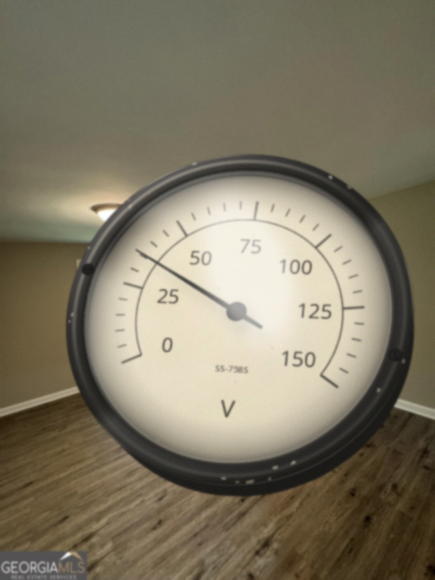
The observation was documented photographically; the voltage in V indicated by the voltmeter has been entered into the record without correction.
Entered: 35 V
